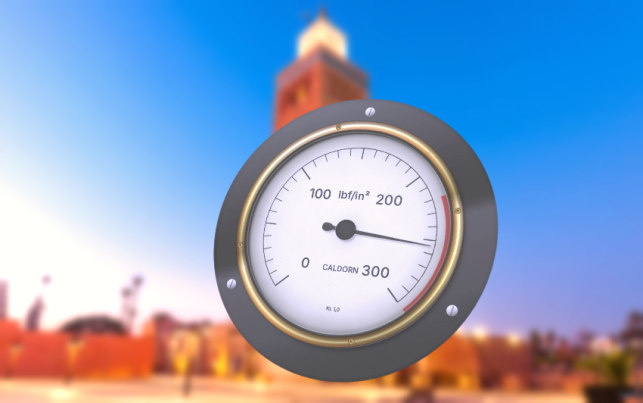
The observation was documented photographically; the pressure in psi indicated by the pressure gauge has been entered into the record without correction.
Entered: 255 psi
